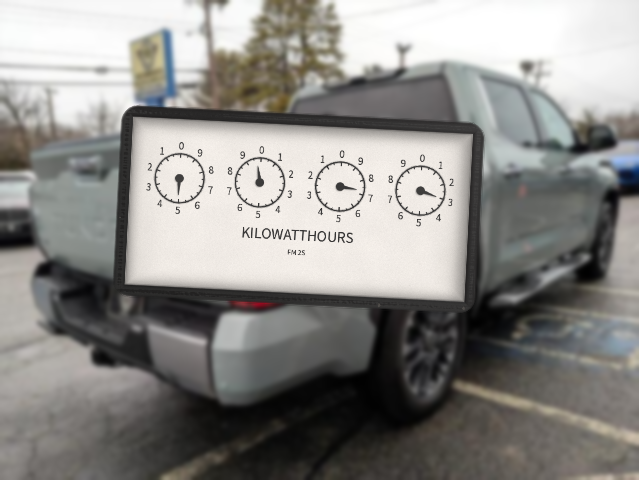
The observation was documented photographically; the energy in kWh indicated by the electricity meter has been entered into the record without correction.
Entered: 4973 kWh
